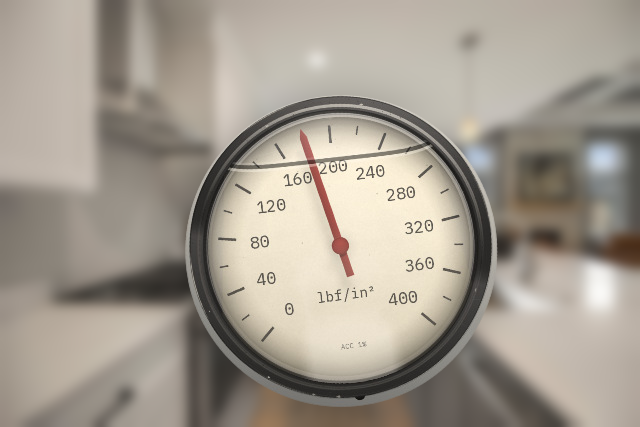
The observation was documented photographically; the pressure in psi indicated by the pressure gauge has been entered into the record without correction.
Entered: 180 psi
